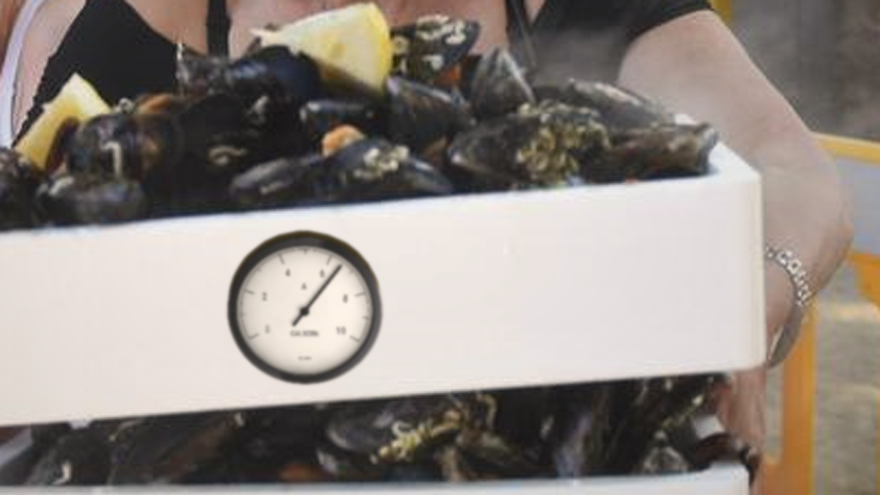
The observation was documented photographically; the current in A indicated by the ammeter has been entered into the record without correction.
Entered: 6.5 A
